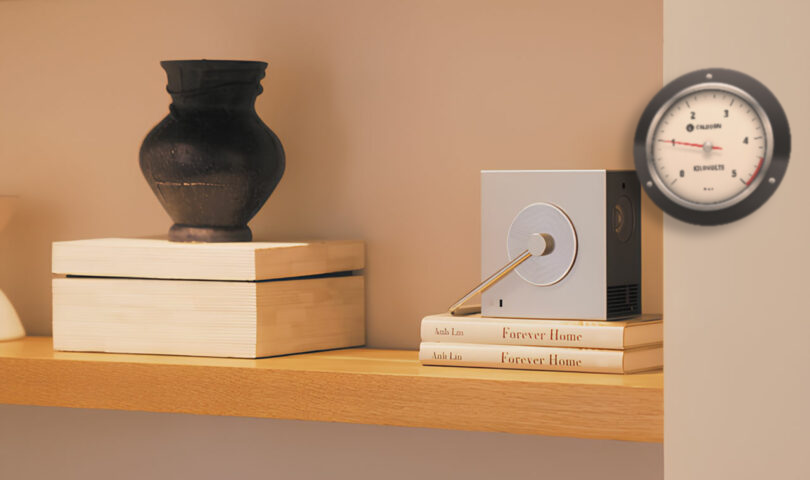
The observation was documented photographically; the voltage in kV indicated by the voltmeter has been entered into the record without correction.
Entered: 1 kV
